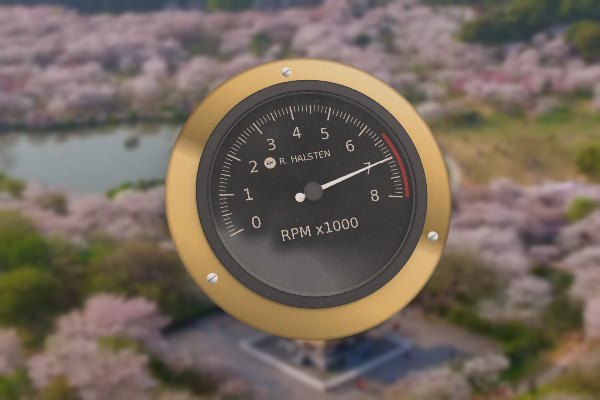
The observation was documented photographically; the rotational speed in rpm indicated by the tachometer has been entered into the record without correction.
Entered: 7000 rpm
